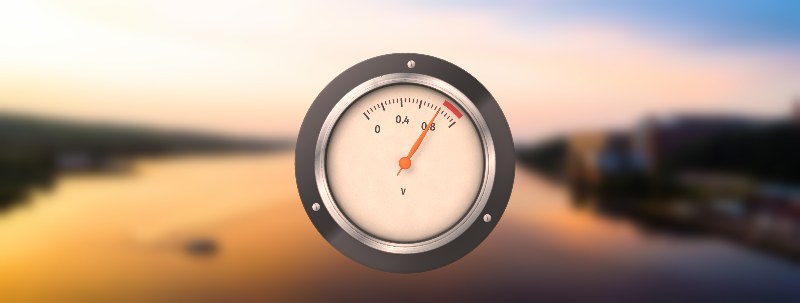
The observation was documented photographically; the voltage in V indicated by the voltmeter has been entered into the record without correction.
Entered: 0.8 V
